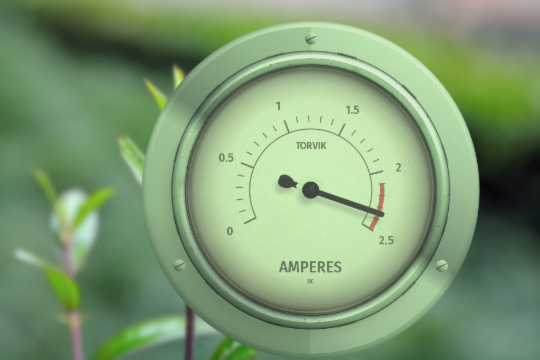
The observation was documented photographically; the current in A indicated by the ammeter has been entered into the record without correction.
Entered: 2.35 A
